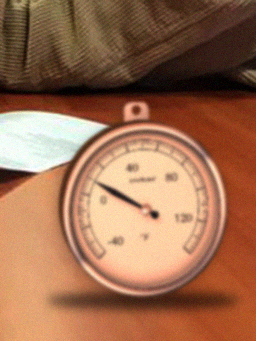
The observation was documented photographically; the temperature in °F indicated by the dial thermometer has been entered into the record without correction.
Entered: 10 °F
